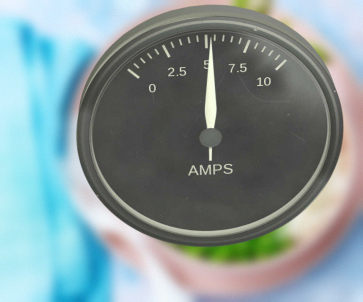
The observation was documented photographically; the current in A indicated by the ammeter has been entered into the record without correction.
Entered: 5.25 A
